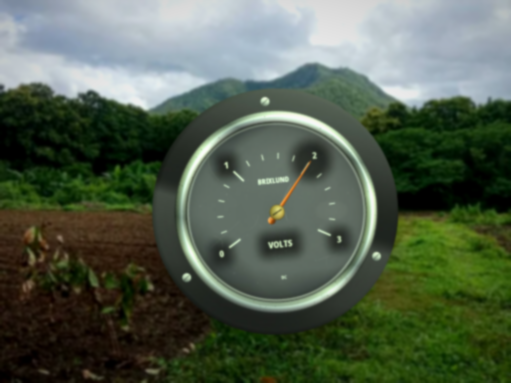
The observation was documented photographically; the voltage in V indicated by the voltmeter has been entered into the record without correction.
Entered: 2 V
